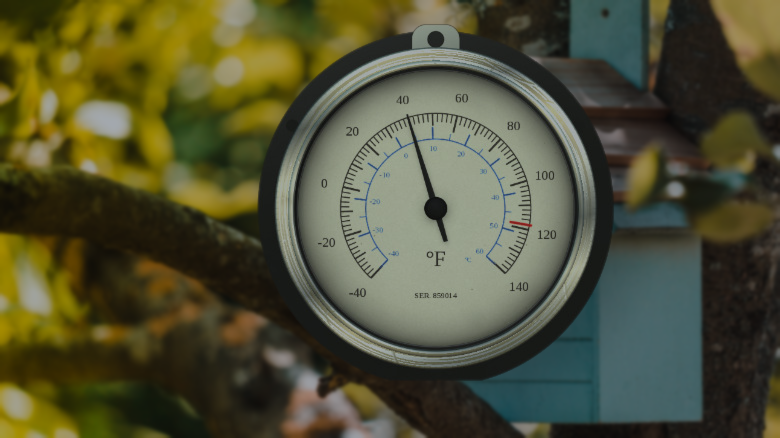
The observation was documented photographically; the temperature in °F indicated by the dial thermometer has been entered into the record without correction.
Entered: 40 °F
